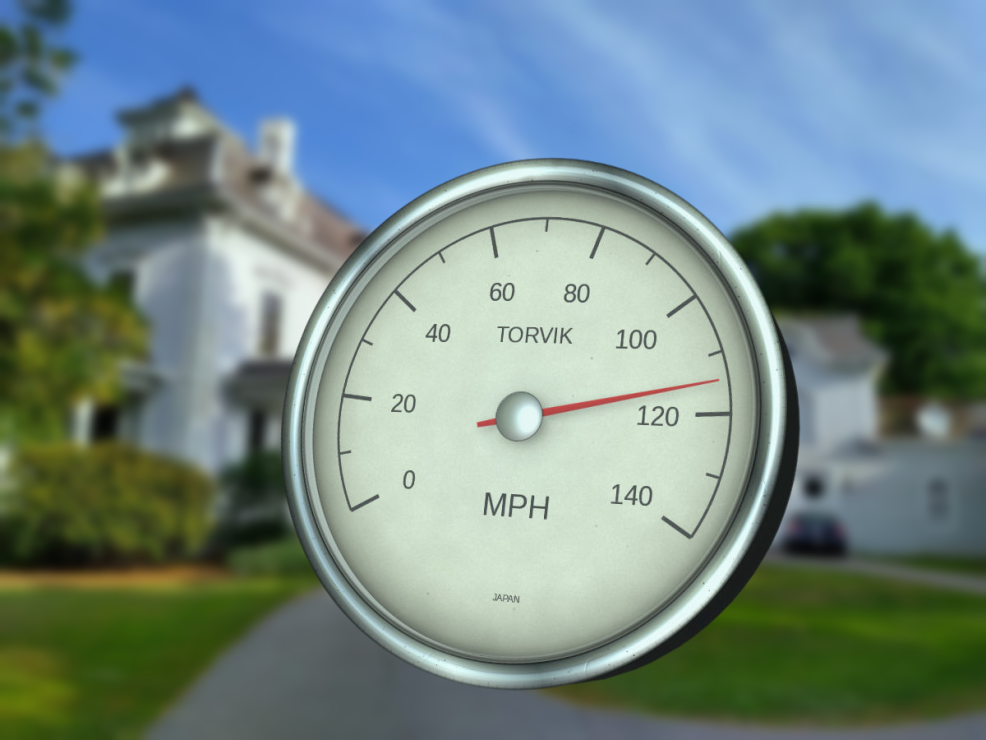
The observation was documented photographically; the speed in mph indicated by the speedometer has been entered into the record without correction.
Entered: 115 mph
